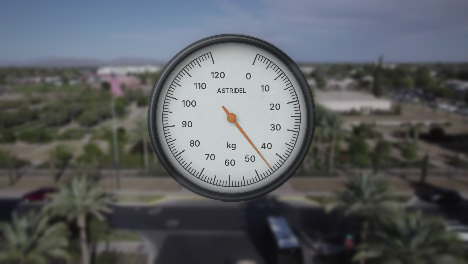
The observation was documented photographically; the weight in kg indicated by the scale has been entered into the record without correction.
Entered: 45 kg
